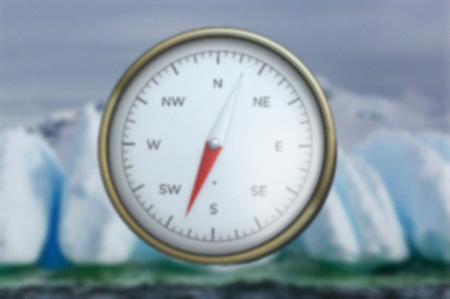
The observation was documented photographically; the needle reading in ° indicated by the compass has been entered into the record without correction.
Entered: 200 °
